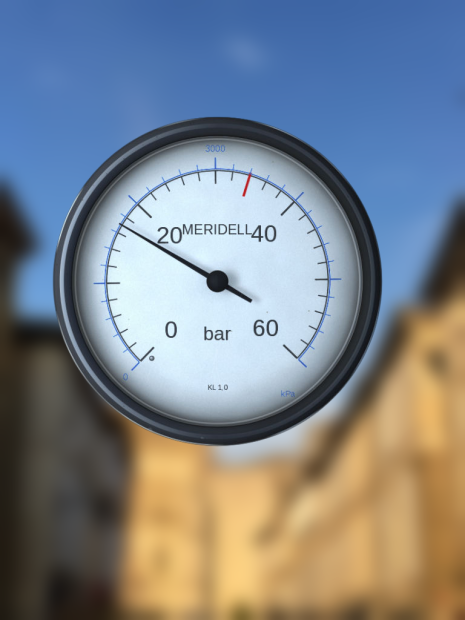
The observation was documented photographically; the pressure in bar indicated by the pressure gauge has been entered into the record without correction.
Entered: 17 bar
